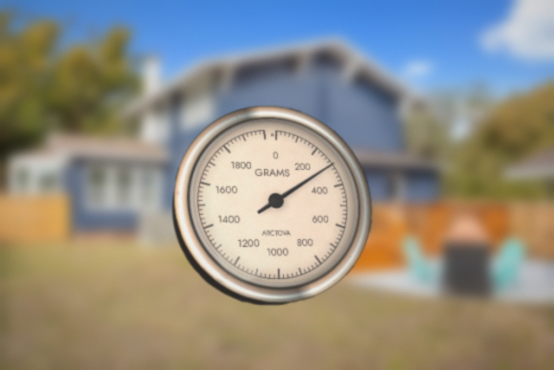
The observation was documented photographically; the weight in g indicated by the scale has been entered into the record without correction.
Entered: 300 g
